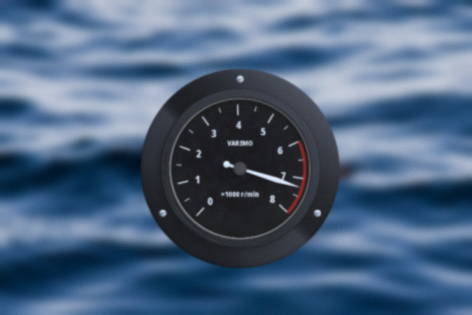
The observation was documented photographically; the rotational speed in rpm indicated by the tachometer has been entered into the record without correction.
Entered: 7250 rpm
